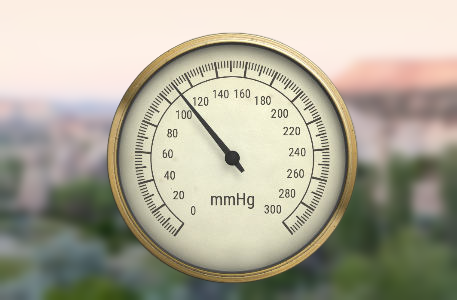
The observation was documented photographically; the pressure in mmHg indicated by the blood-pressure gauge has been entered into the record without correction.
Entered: 110 mmHg
